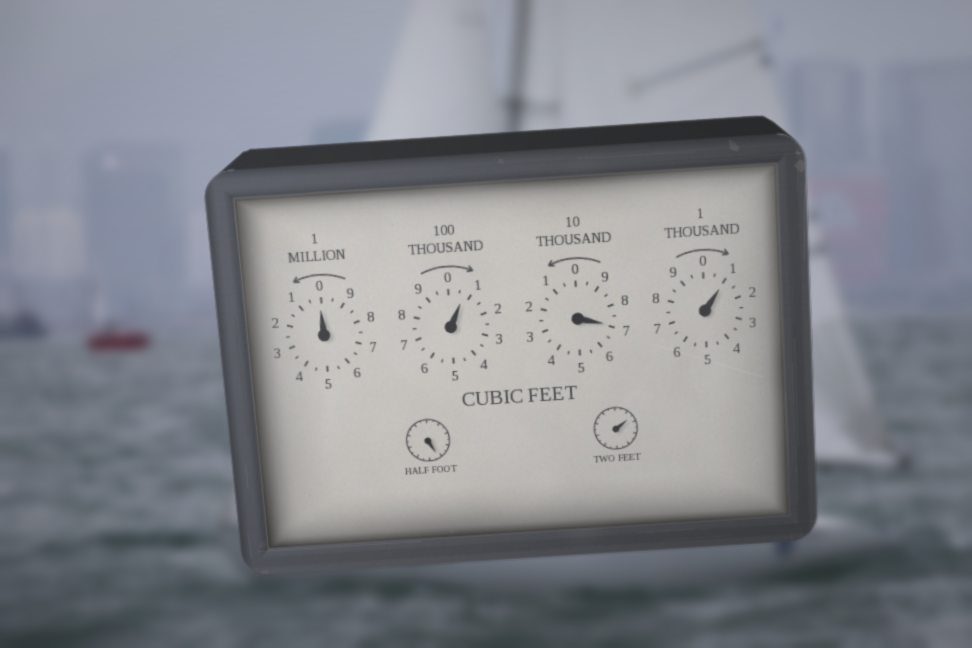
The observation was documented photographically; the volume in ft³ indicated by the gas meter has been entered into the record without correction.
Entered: 7100 ft³
